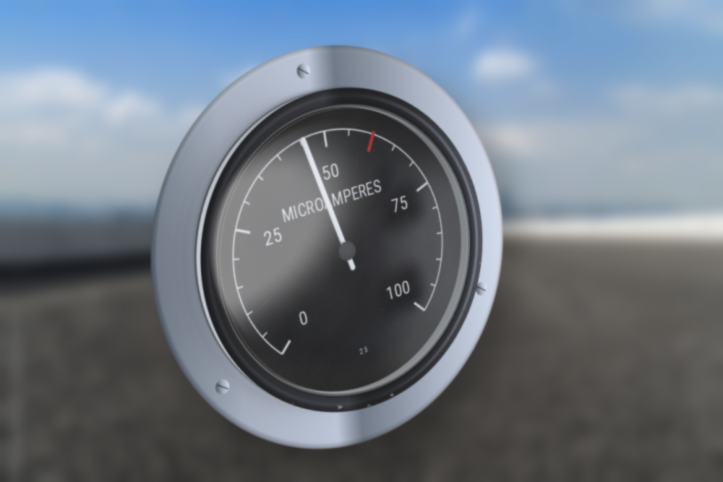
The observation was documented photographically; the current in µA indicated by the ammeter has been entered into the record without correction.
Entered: 45 µA
